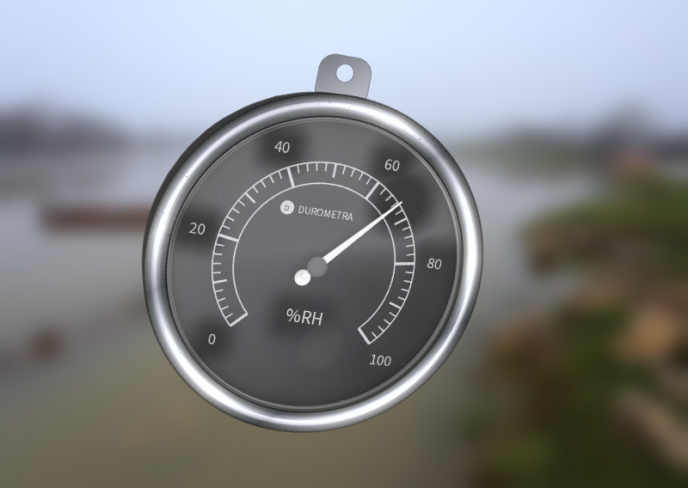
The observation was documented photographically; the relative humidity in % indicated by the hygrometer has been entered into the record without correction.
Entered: 66 %
